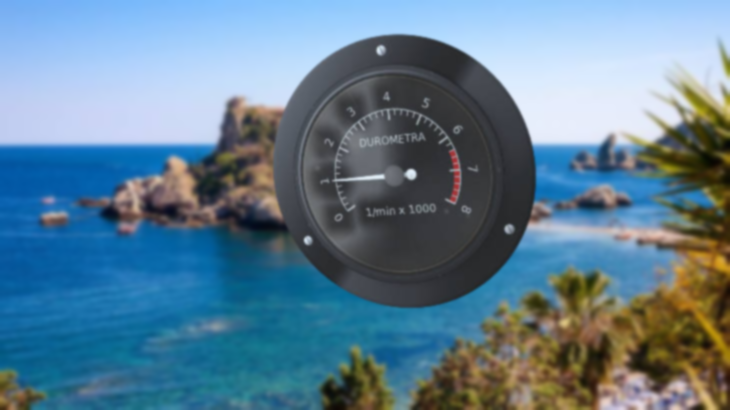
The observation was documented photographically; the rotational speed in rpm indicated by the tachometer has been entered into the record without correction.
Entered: 1000 rpm
